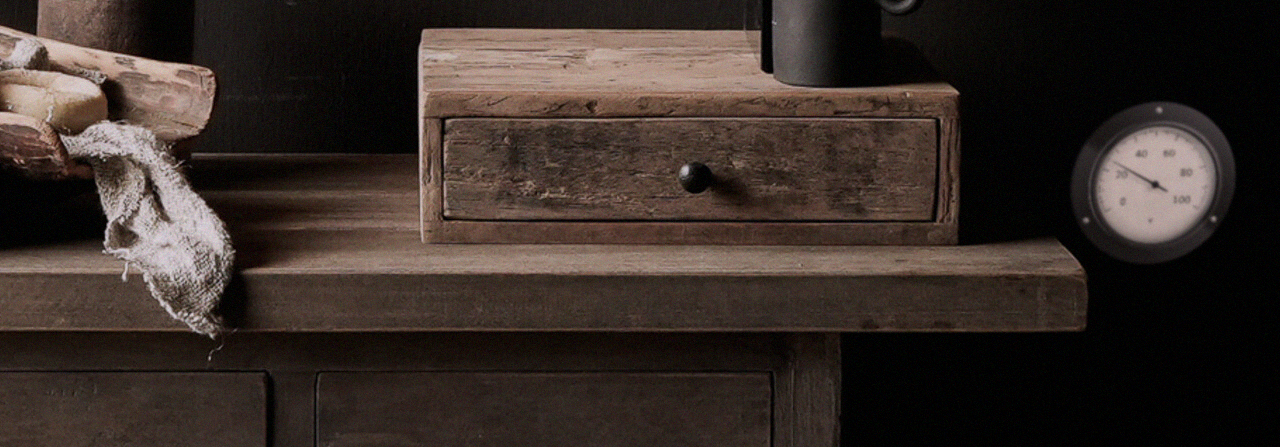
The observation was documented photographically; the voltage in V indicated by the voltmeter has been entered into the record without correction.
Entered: 25 V
